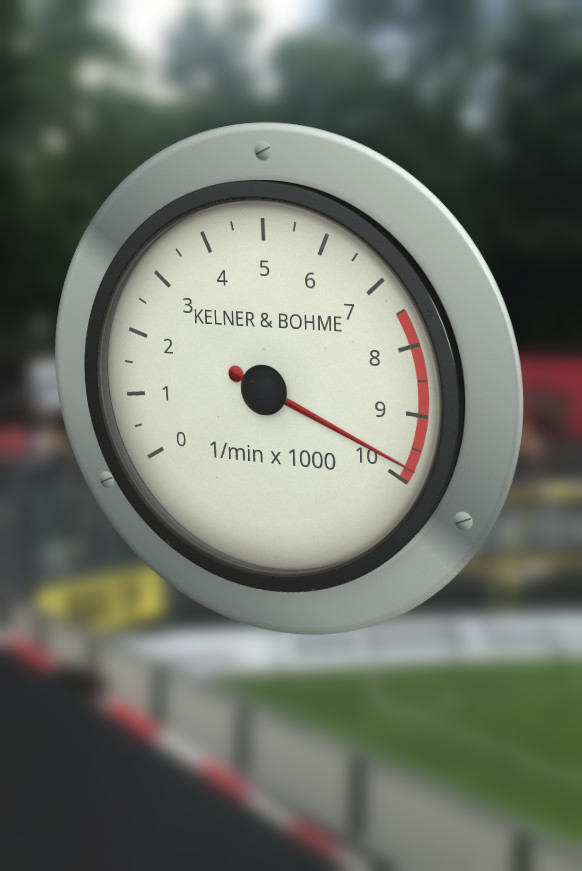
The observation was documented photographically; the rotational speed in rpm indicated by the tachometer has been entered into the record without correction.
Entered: 9750 rpm
